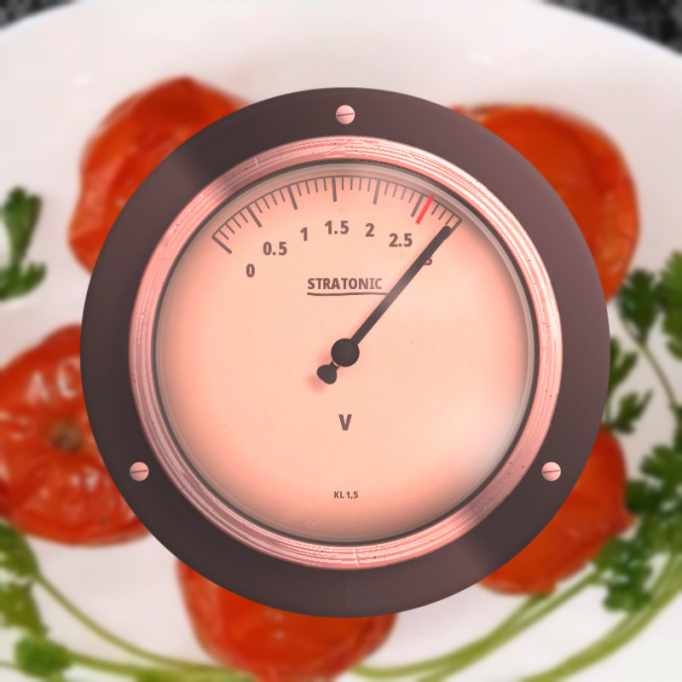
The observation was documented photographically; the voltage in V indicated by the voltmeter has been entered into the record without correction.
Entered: 2.95 V
